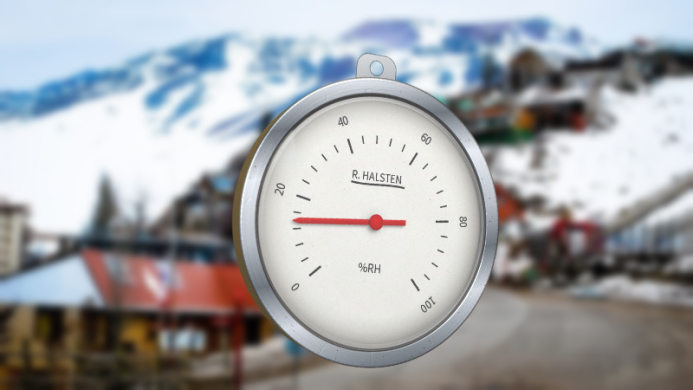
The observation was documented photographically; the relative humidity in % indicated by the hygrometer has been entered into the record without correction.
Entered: 14 %
